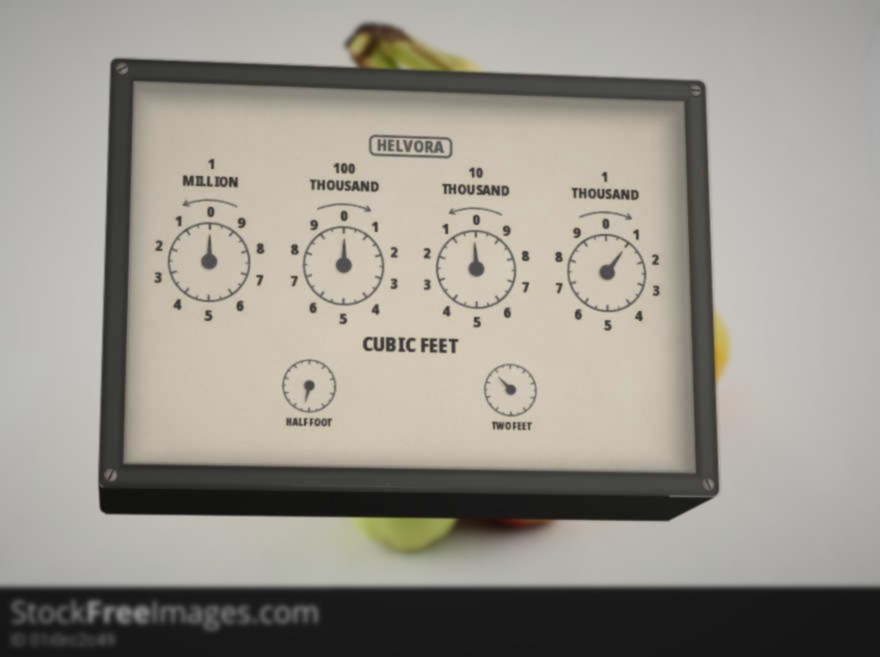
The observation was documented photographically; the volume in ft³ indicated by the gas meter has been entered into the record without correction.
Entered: 100 ft³
